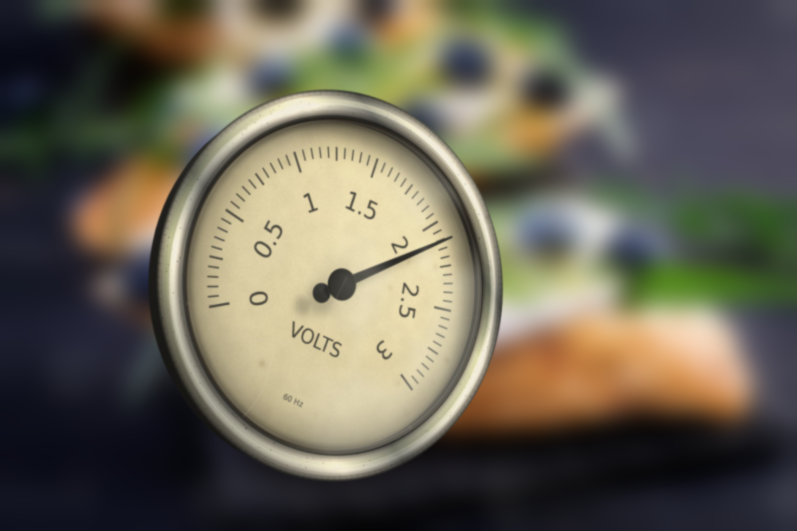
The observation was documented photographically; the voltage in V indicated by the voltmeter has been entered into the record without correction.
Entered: 2.1 V
